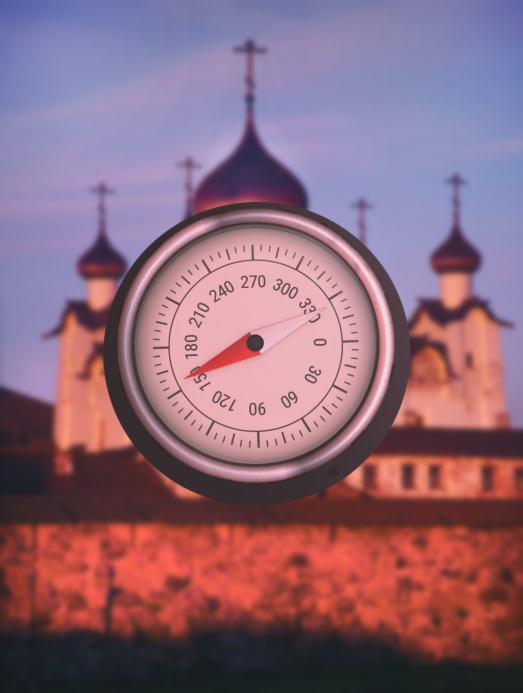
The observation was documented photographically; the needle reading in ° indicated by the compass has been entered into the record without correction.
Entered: 155 °
